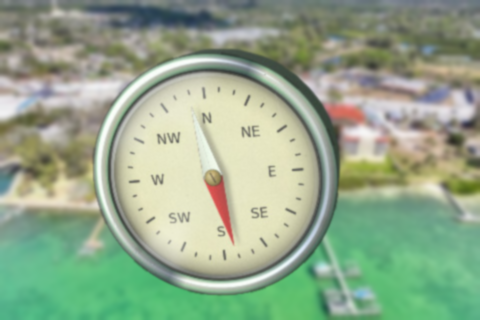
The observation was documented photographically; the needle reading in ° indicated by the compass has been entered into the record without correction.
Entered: 170 °
